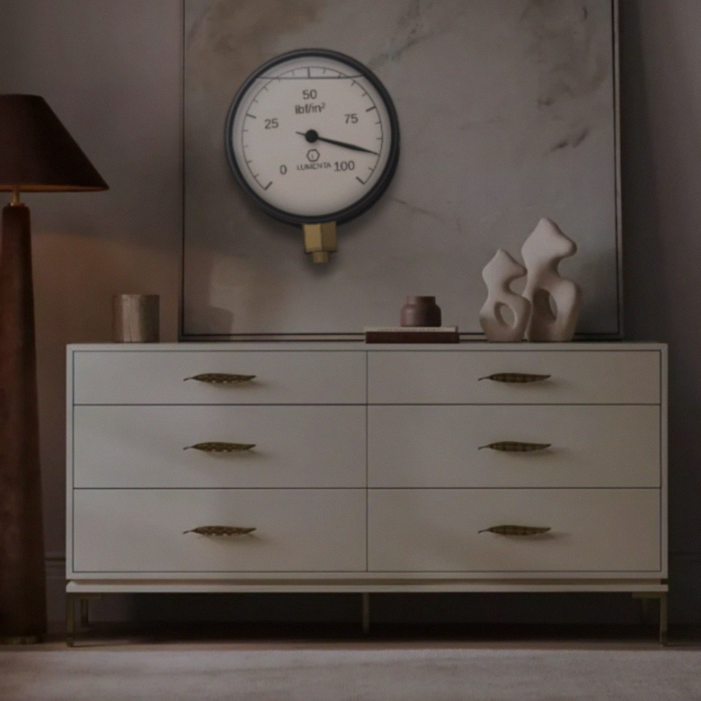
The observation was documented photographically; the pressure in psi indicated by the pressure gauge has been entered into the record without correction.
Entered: 90 psi
